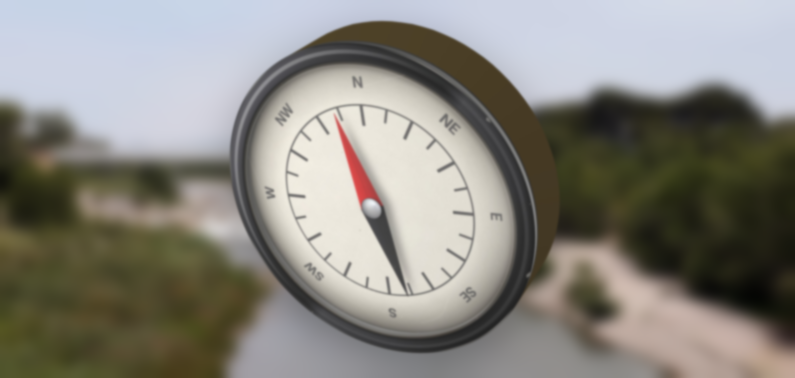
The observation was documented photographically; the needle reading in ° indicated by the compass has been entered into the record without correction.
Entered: 345 °
